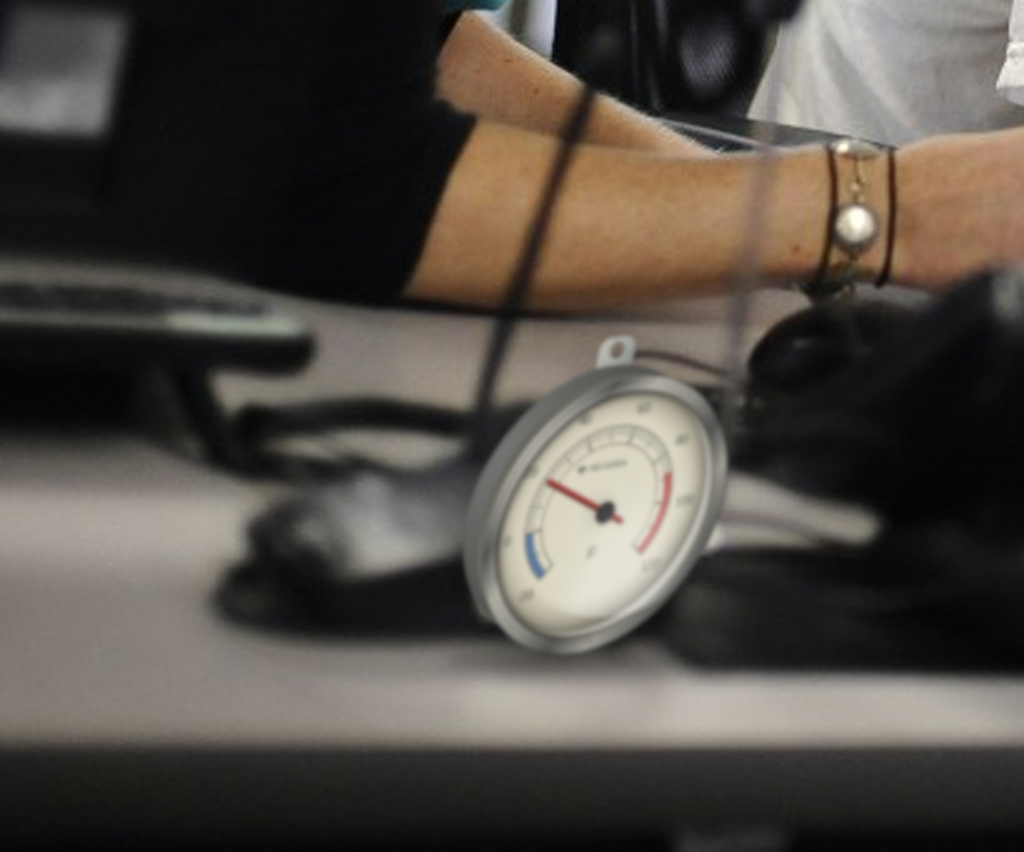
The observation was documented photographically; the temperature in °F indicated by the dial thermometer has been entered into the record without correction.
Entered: 20 °F
